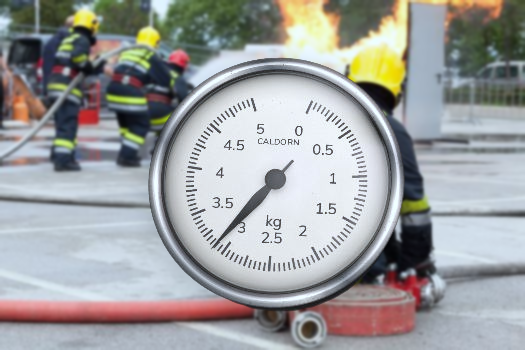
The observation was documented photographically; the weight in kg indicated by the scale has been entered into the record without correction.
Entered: 3.1 kg
